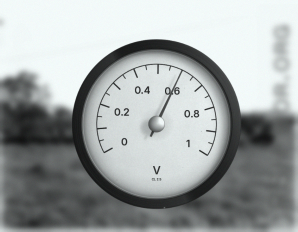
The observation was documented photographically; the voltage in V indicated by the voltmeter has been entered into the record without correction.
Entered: 0.6 V
